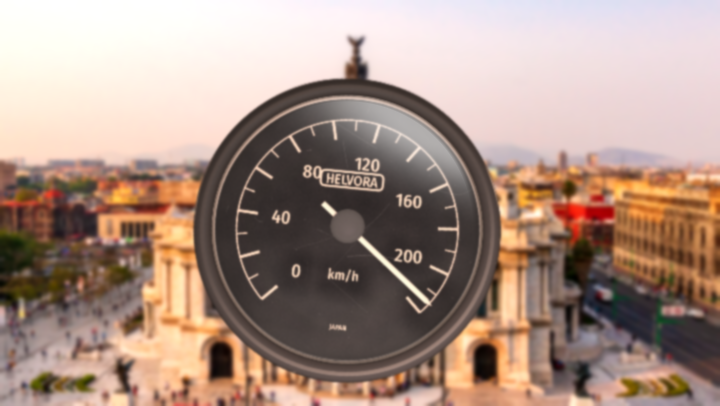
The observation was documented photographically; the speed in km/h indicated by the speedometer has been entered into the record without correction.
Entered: 215 km/h
